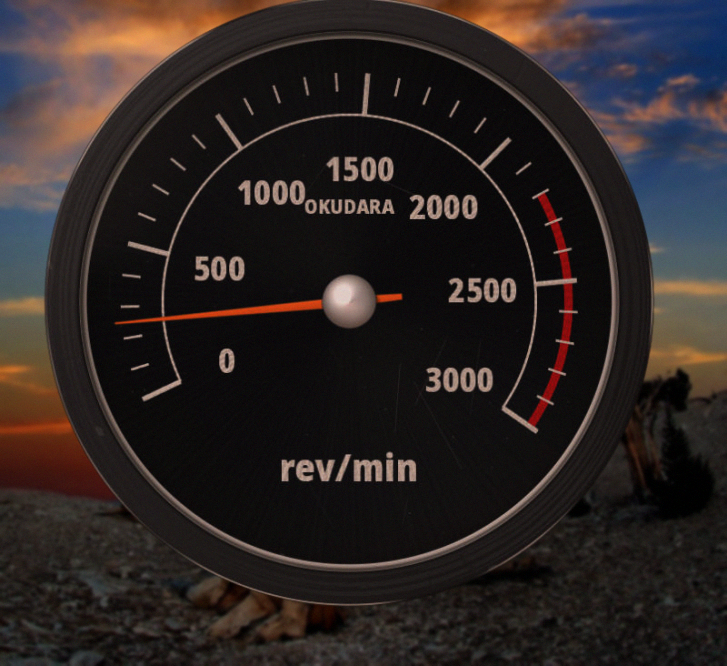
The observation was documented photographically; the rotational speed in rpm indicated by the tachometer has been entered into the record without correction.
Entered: 250 rpm
